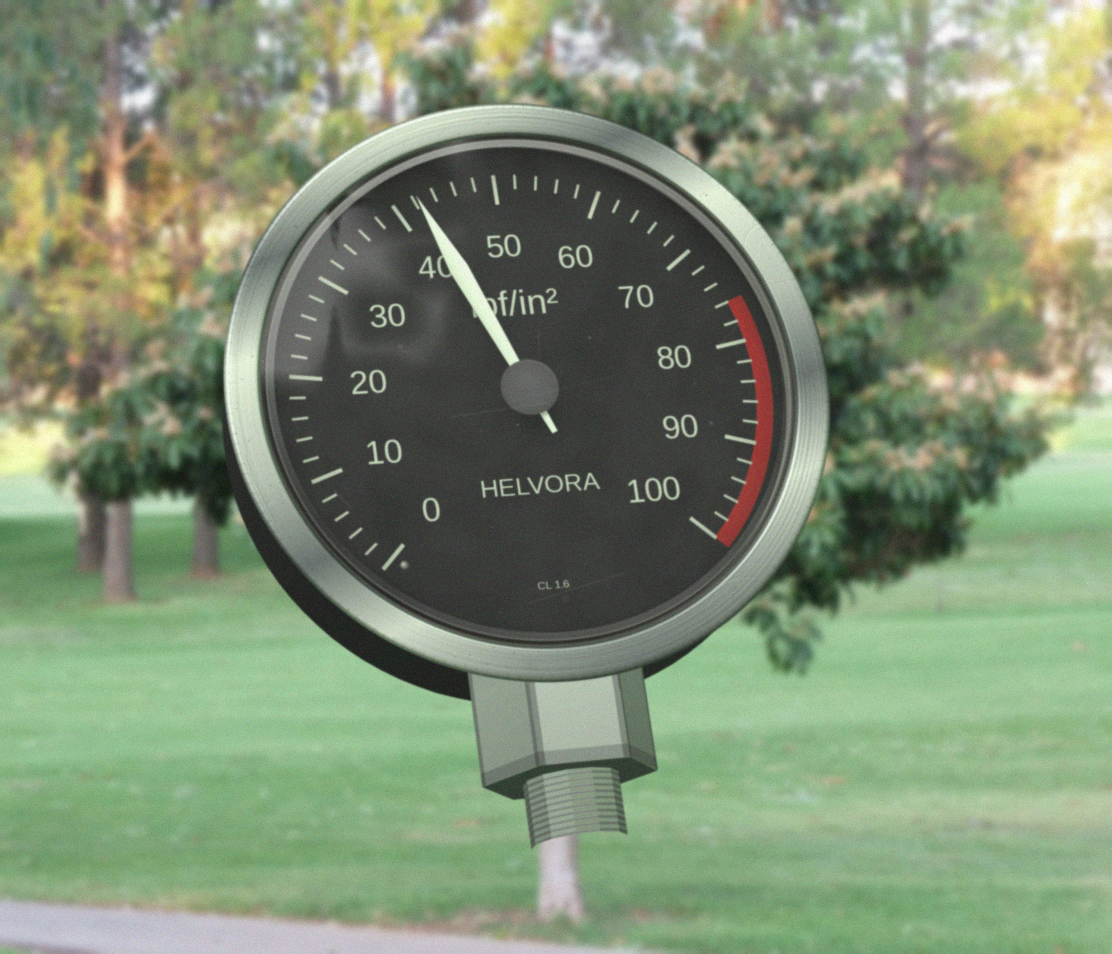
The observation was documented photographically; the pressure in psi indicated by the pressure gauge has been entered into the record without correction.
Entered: 42 psi
